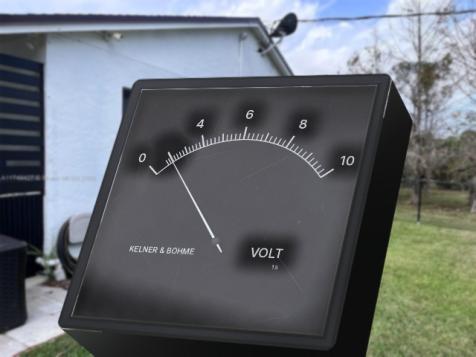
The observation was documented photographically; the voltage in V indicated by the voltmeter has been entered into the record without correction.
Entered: 2 V
